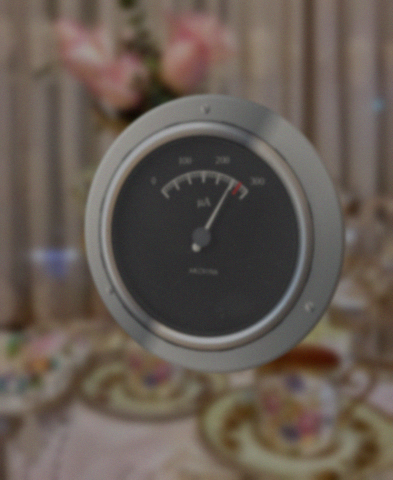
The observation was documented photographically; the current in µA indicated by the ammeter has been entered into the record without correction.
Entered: 250 µA
